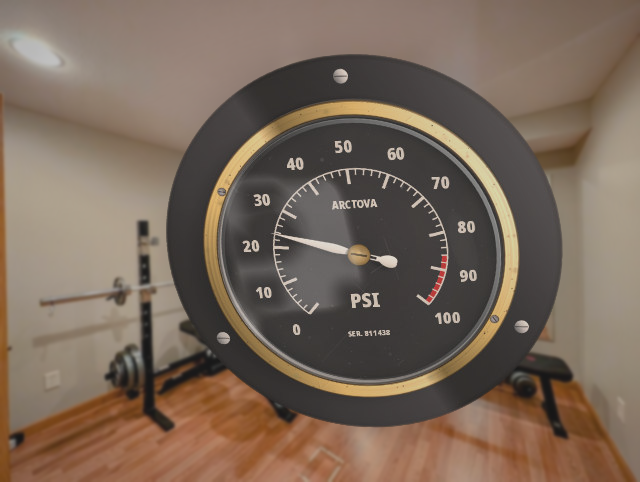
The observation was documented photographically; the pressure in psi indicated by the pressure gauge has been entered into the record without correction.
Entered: 24 psi
